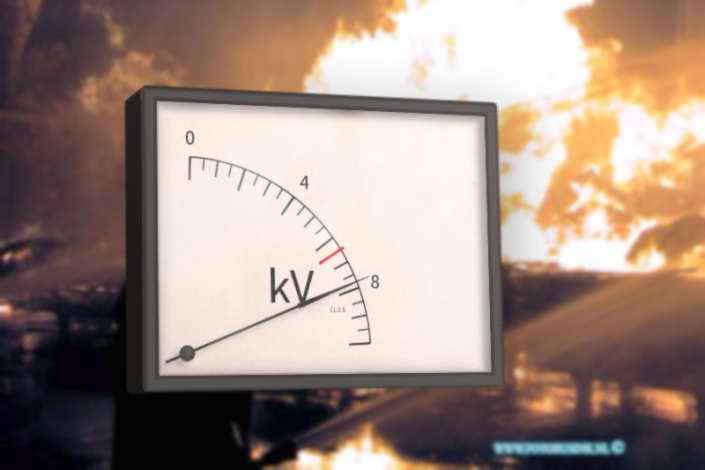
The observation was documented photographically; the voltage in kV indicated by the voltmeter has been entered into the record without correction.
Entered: 7.75 kV
